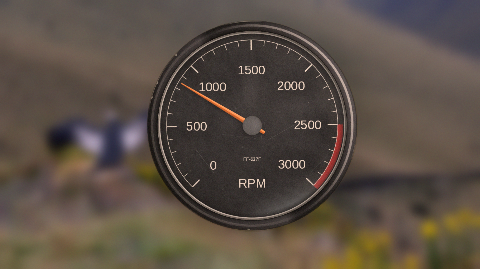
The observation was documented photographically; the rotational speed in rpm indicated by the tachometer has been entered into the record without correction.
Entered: 850 rpm
